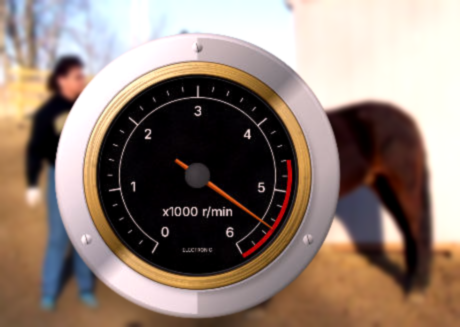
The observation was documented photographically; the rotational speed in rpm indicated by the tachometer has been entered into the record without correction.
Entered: 5500 rpm
